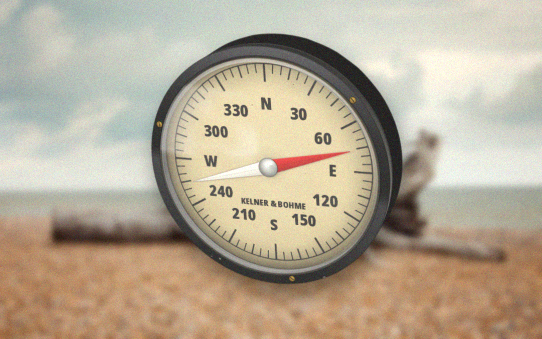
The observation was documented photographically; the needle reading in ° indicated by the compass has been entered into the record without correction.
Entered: 75 °
